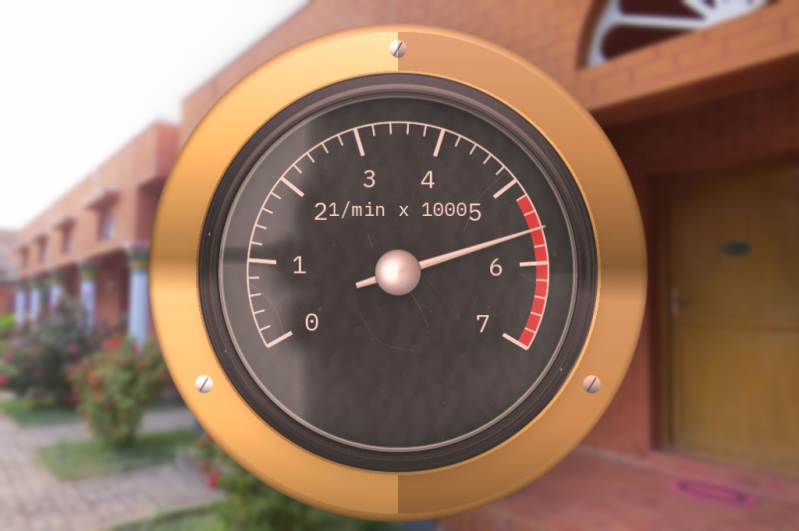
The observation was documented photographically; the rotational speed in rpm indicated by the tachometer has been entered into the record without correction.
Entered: 5600 rpm
